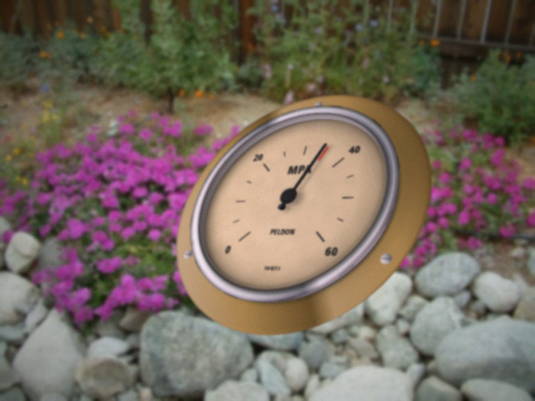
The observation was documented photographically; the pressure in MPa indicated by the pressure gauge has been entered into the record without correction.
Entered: 35 MPa
